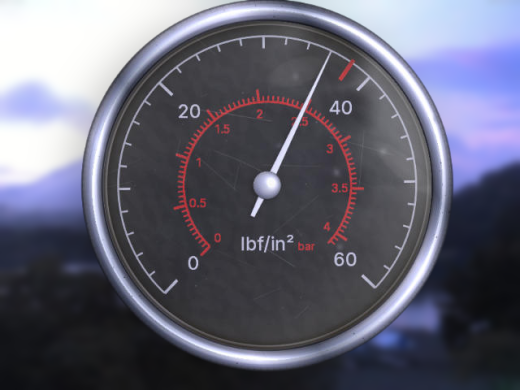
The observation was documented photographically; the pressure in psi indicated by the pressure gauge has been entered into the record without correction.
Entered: 36 psi
